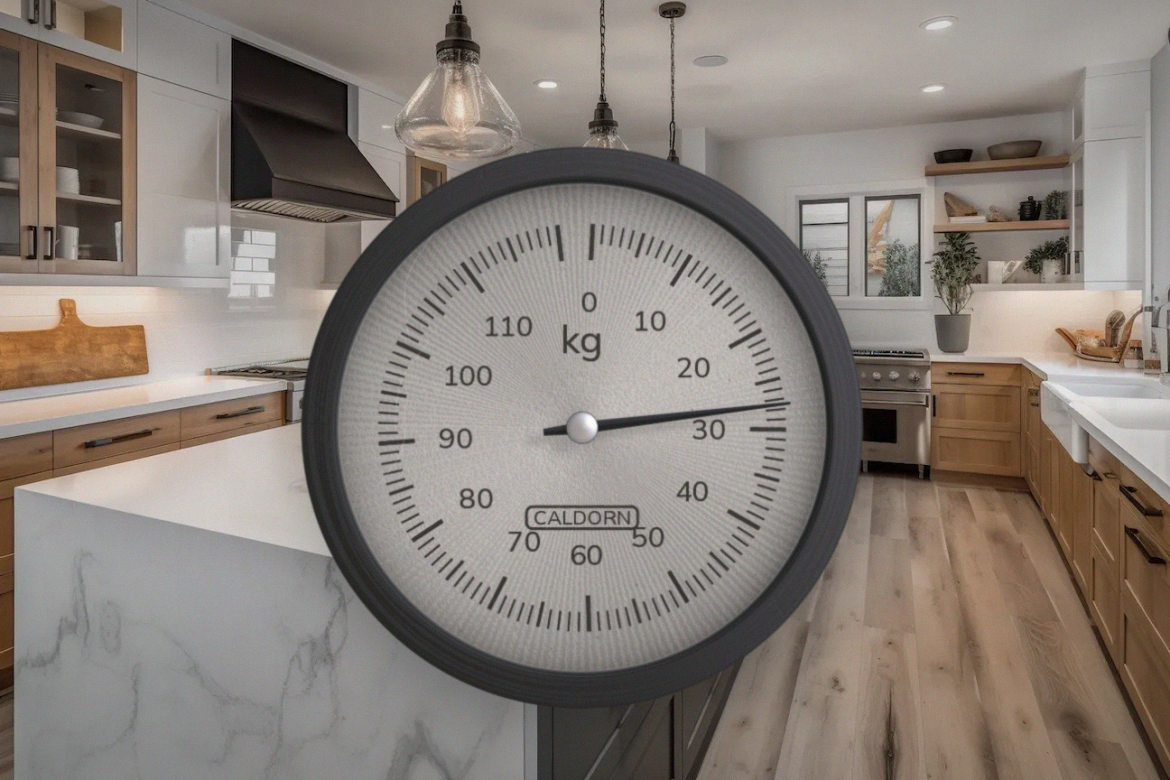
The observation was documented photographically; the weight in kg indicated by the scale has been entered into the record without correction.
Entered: 27.5 kg
